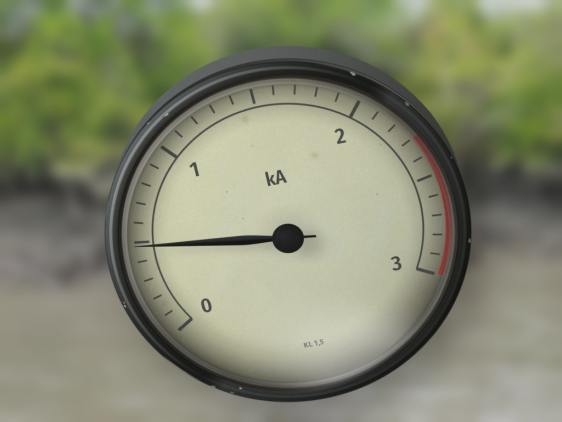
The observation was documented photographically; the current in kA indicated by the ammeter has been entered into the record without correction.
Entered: 0.5 kA
